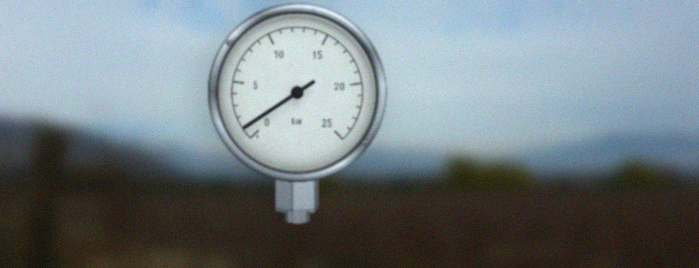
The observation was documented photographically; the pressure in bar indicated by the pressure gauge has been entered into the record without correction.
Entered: 1 bar
